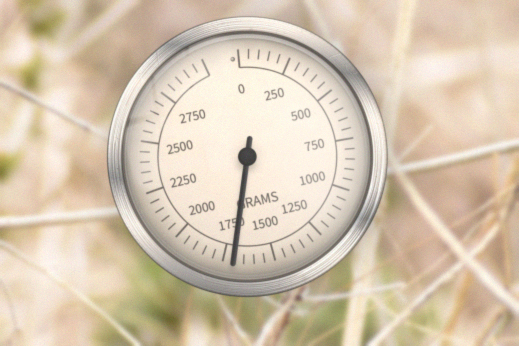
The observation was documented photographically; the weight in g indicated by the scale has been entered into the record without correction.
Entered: 1700 g
